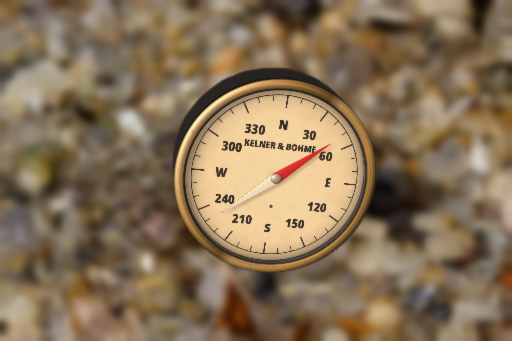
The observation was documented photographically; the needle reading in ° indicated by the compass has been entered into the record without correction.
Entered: 50 °
